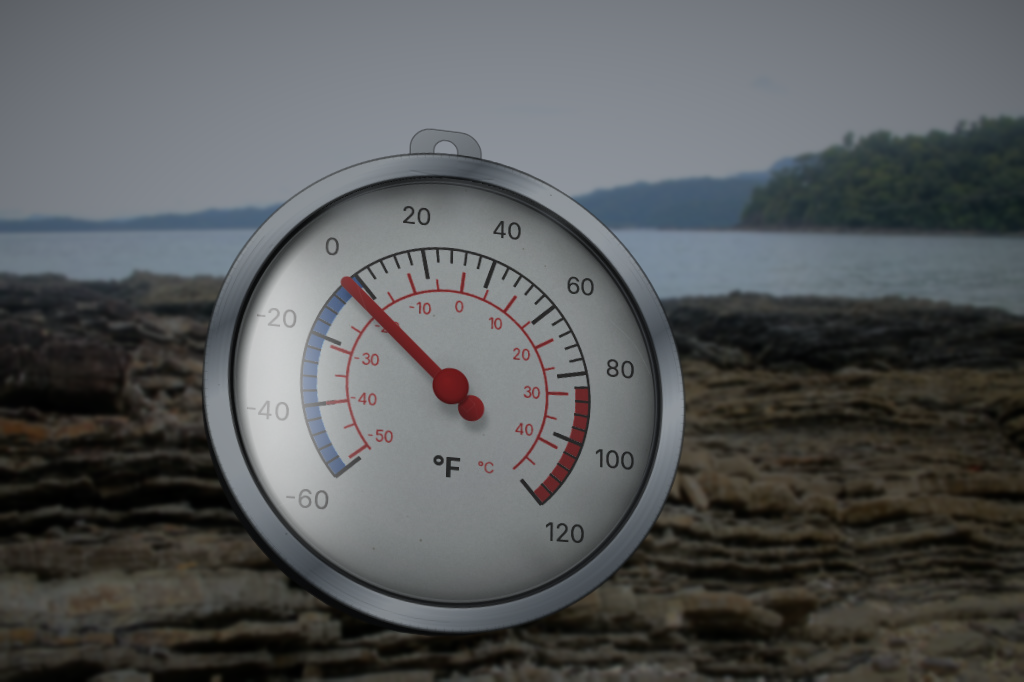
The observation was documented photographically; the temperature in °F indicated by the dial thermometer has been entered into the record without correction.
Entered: -4 °F
